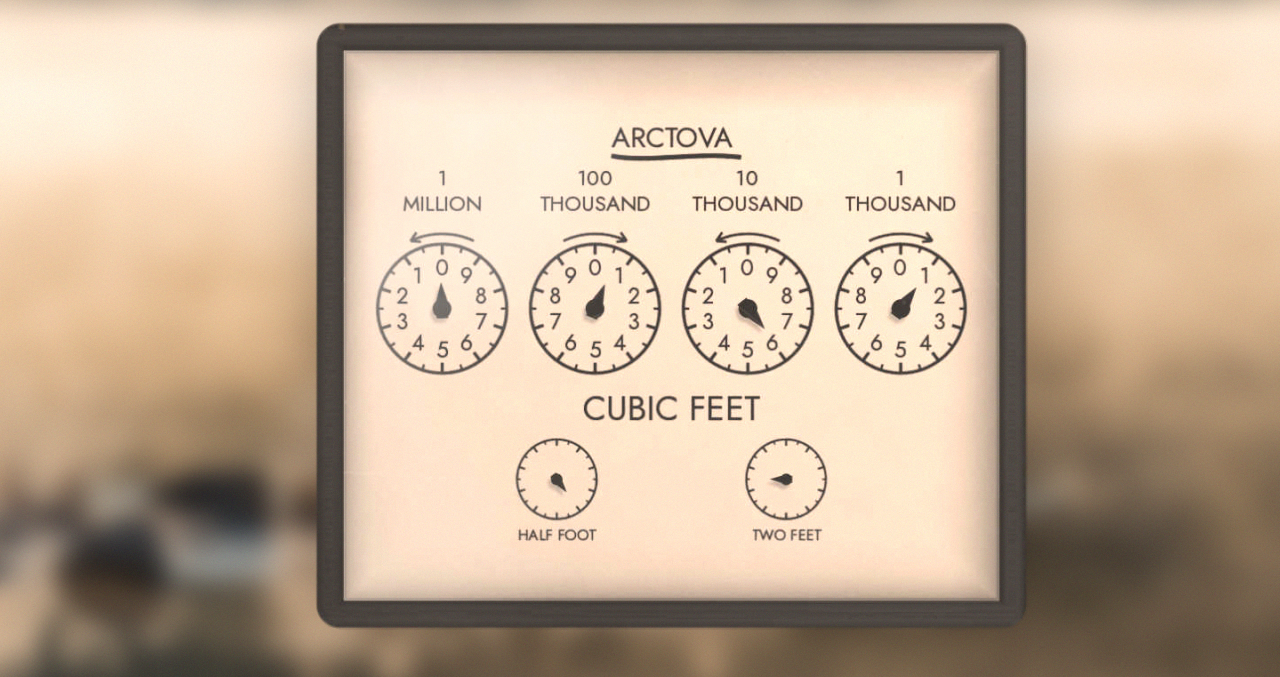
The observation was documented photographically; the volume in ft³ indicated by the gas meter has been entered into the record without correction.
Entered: 6100 ft³
